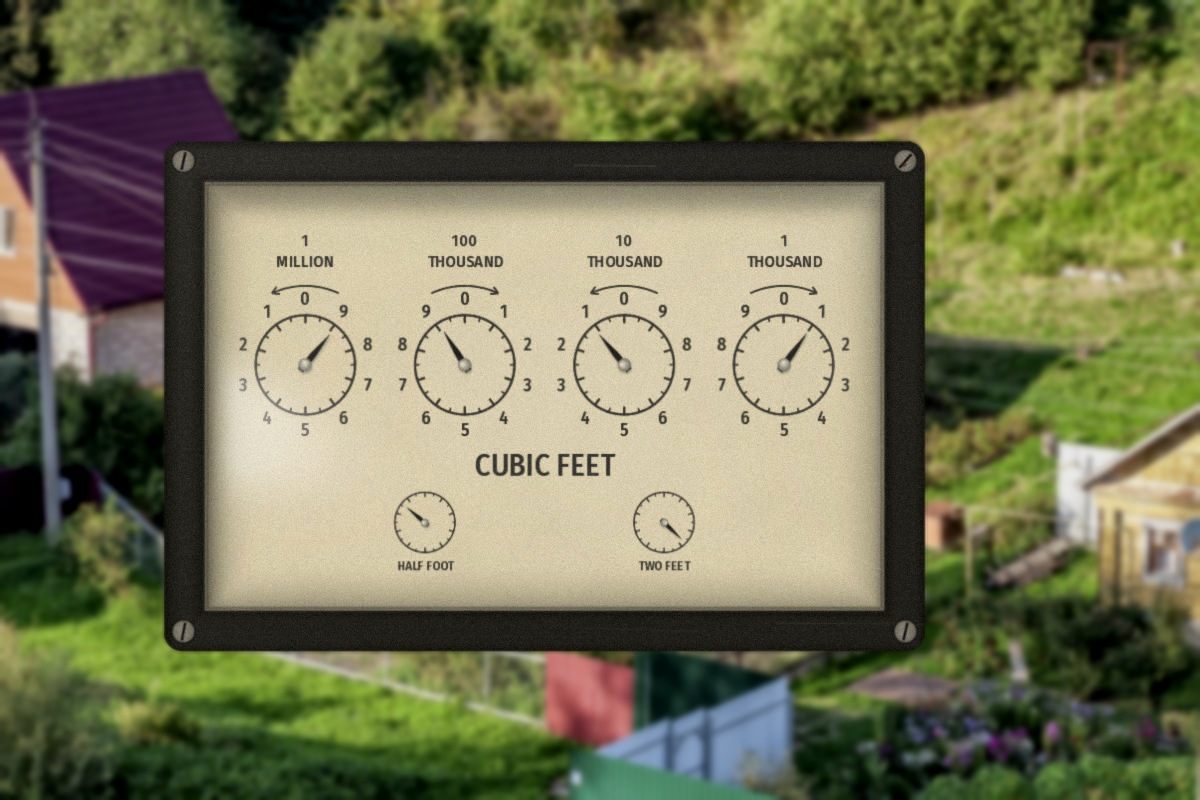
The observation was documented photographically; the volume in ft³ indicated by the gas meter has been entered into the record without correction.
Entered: 891100 ft³
